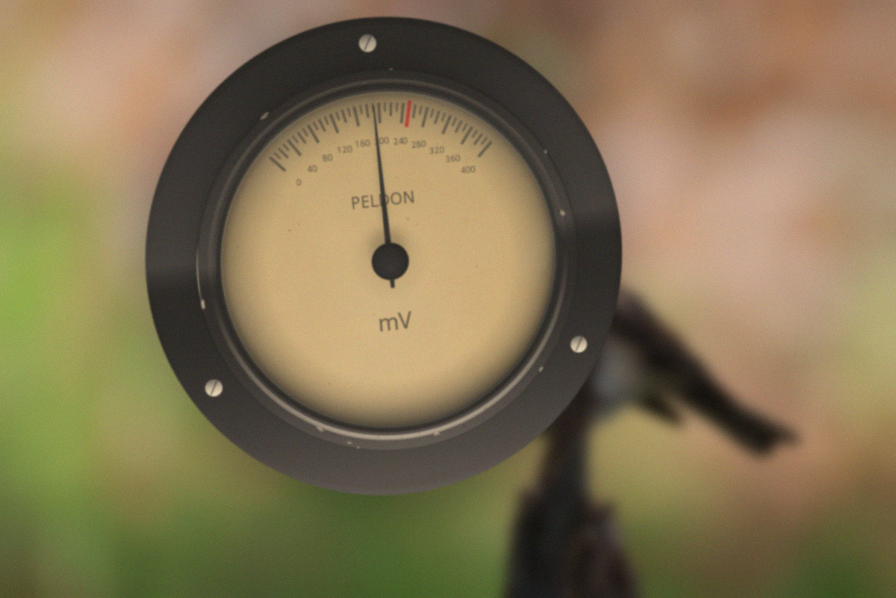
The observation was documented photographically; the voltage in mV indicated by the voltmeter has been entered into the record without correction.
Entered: 190 mV
